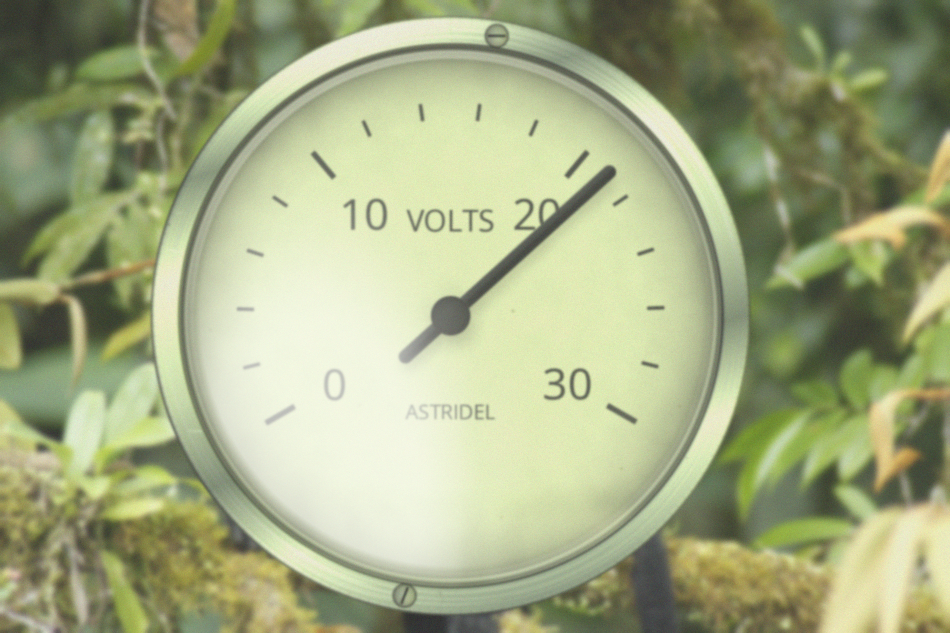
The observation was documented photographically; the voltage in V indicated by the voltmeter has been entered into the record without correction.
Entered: 21 V
